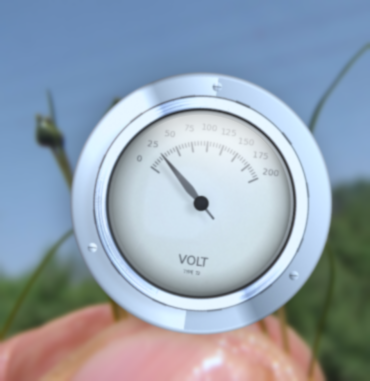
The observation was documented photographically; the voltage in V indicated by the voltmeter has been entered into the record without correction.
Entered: 25 V
